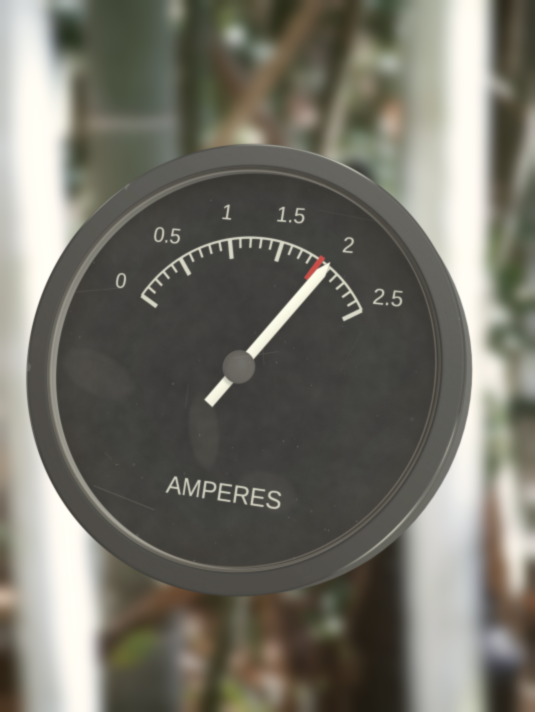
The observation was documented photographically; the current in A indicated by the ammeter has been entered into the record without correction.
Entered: 2 A
